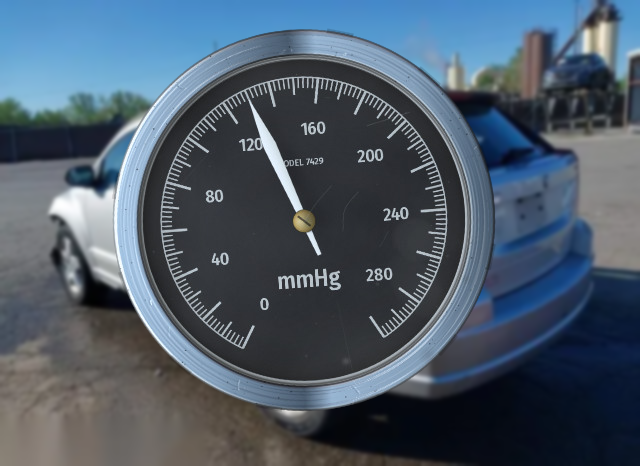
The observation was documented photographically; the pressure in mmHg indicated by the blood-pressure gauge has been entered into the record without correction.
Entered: 130 mmHg
